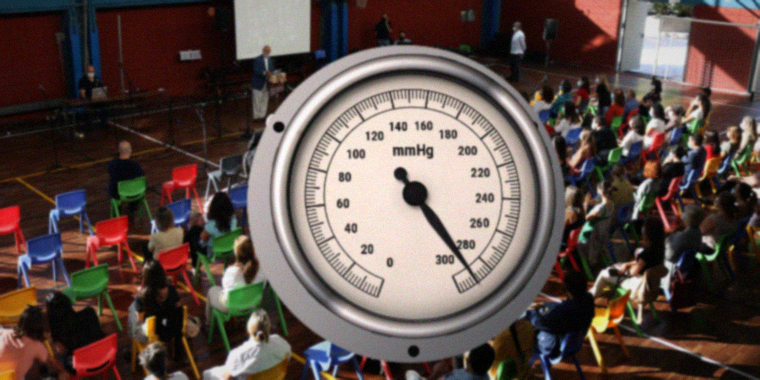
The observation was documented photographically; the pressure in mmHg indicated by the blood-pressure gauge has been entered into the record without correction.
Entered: 290 mmHg
